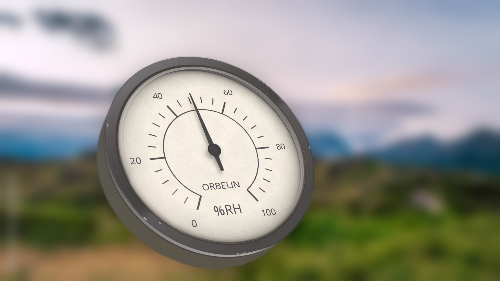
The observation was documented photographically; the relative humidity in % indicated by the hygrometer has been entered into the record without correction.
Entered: 48 %
